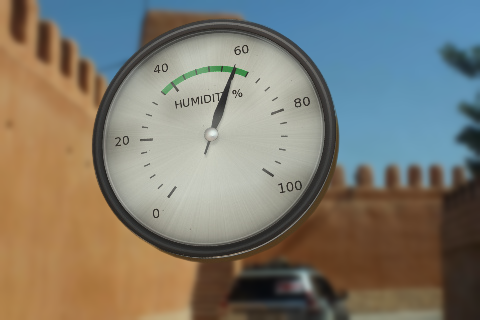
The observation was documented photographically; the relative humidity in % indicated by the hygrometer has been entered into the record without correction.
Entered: 60 %
